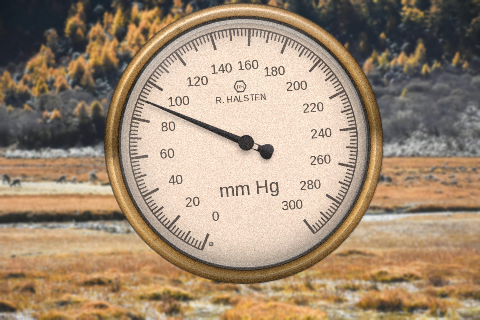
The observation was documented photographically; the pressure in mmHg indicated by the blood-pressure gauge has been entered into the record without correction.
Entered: 90 mmHg
